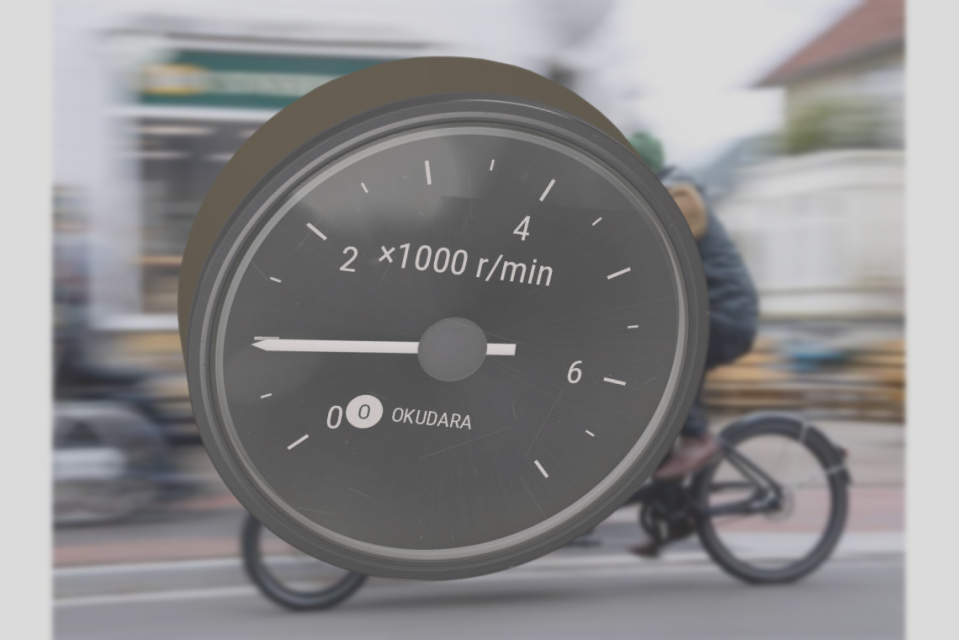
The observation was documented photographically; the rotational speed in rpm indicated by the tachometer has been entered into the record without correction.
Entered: 1000 rpm
